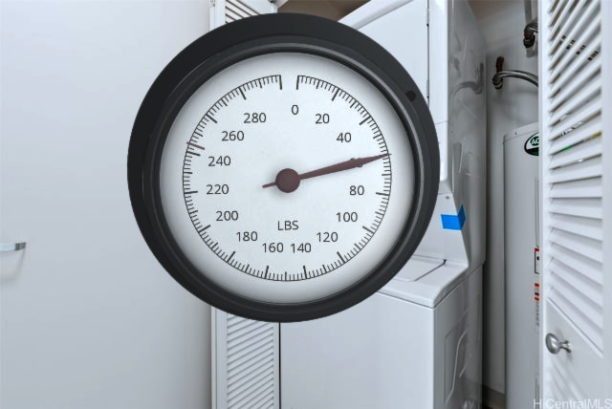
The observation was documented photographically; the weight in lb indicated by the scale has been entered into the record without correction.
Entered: 60 lb
